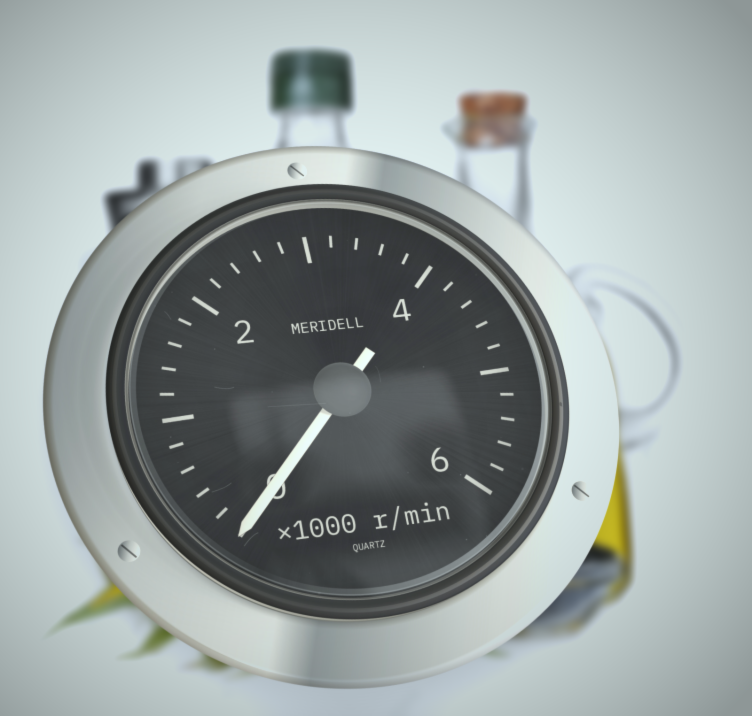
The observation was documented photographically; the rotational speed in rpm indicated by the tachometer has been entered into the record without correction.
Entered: 0 rpm
